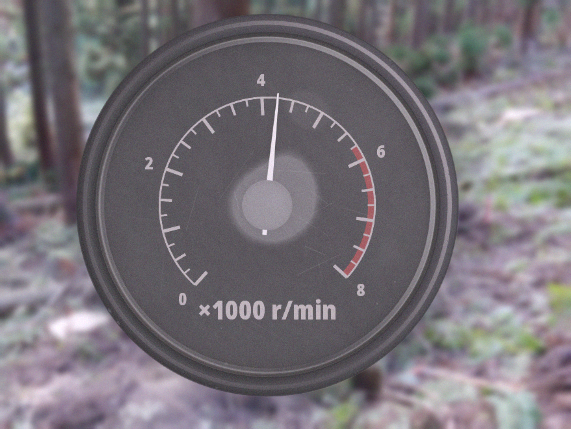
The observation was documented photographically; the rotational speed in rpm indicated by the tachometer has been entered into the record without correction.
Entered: 4250 rpm
